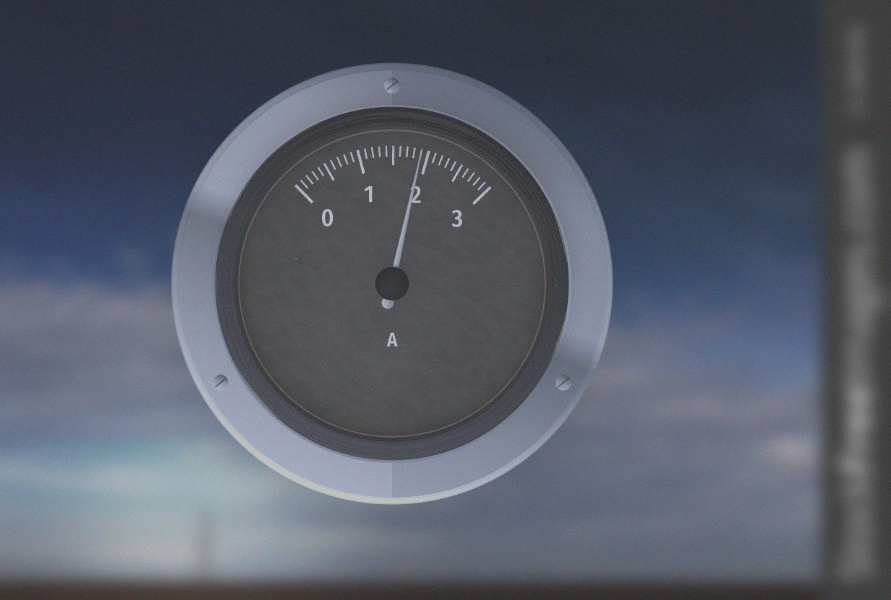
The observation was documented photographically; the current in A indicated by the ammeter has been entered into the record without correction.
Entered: 1.9 A
